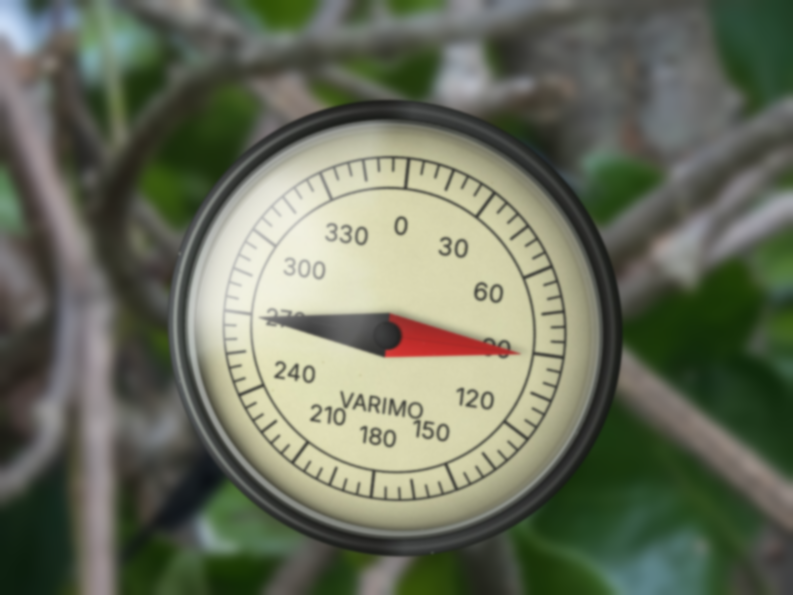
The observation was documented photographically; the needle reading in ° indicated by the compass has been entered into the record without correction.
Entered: 90 °
